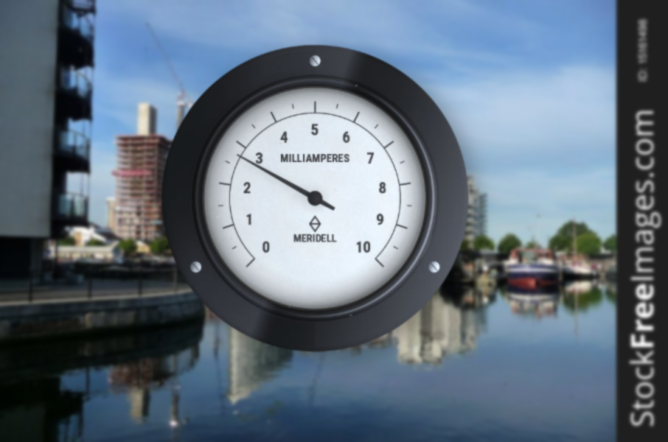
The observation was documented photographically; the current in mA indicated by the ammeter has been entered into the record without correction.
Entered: 2.75 mA
